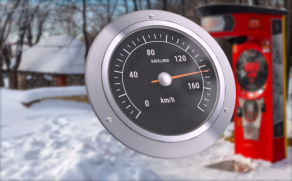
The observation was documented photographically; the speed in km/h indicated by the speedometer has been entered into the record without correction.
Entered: 145 km/h
